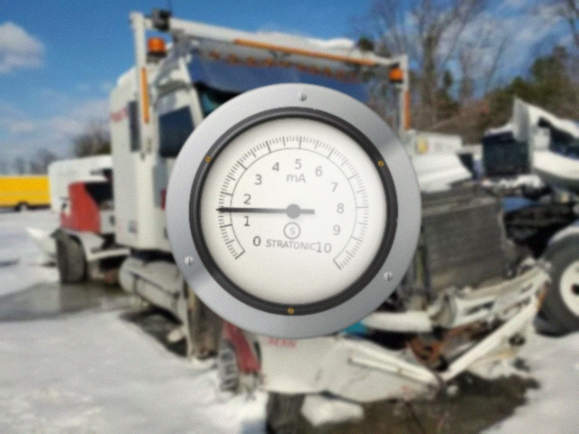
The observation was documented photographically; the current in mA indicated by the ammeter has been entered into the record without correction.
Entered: 1.5 mA
